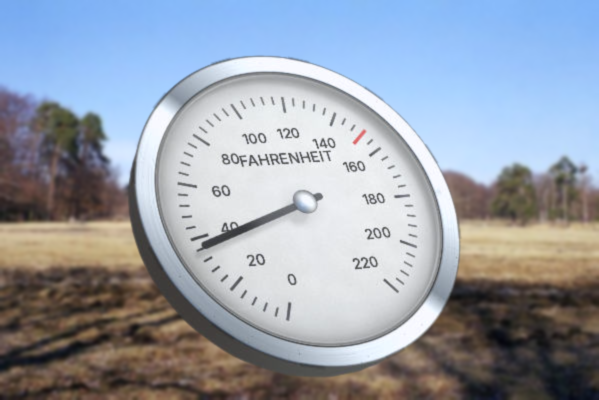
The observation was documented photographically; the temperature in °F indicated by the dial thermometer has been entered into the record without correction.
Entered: 36 °F
